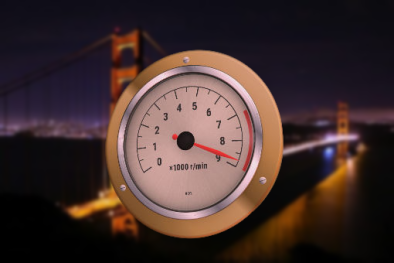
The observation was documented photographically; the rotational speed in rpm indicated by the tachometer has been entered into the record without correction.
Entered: 8750 rpm
